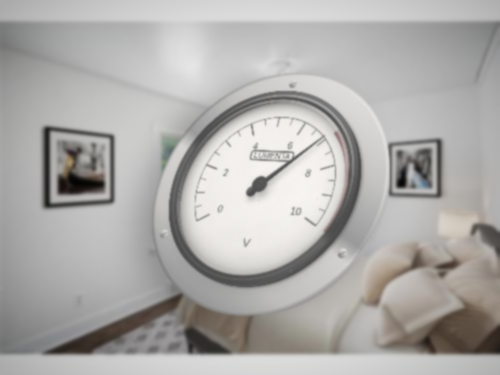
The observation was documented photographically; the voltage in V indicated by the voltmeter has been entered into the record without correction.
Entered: 7 V
